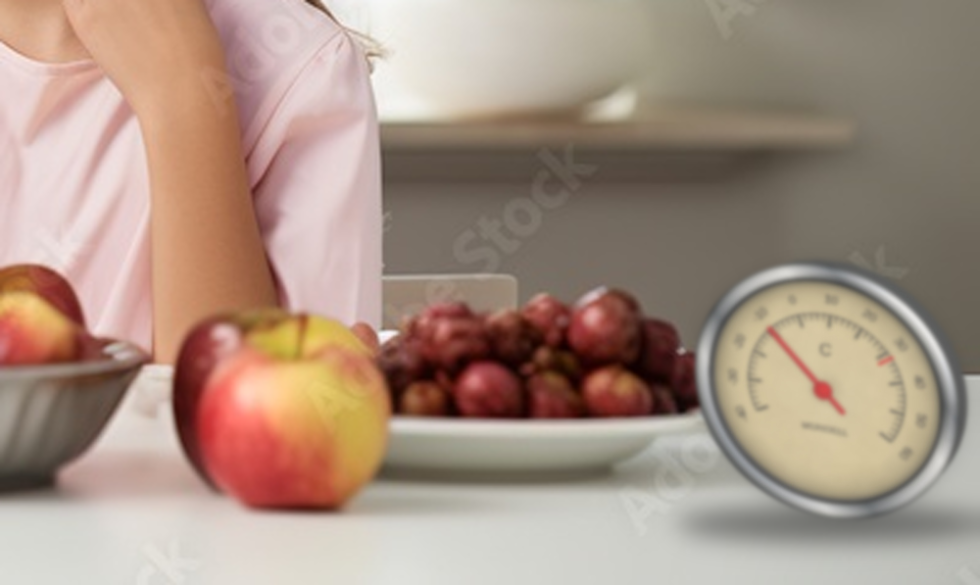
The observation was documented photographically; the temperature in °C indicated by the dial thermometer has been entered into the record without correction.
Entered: -10 °C
